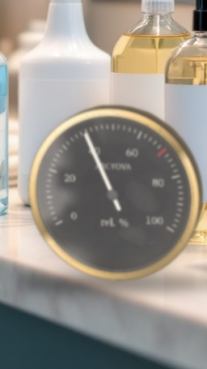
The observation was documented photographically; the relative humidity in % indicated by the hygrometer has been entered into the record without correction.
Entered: 40 %
